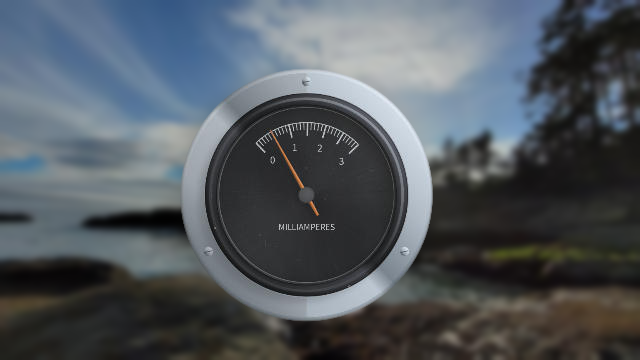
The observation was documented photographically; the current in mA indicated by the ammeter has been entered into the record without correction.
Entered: 0.5 mA
